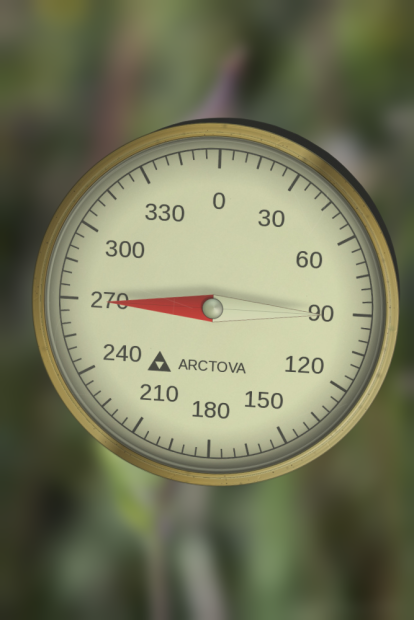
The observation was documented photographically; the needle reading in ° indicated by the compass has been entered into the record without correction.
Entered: 270 °
